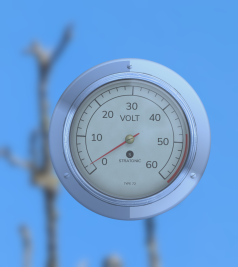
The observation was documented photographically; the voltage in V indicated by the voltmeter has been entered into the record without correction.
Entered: 2 V
